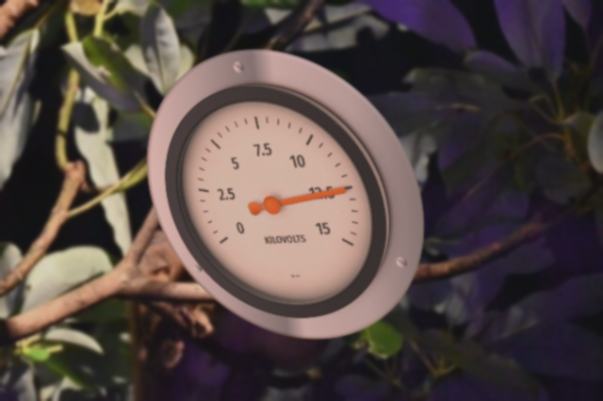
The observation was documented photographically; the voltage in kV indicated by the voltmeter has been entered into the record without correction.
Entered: 12.5 kV
